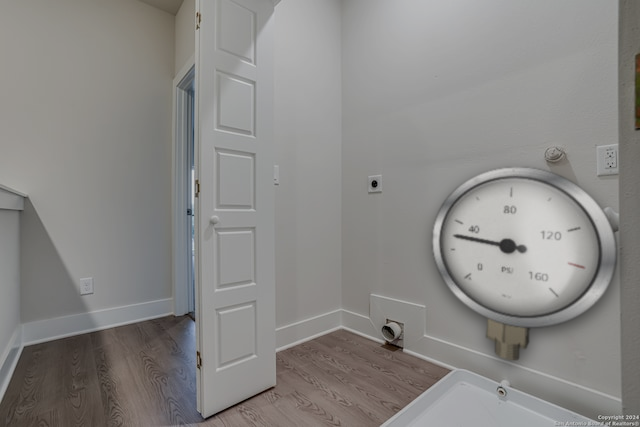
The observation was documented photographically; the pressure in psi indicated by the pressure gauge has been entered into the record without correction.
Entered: 30 psi
